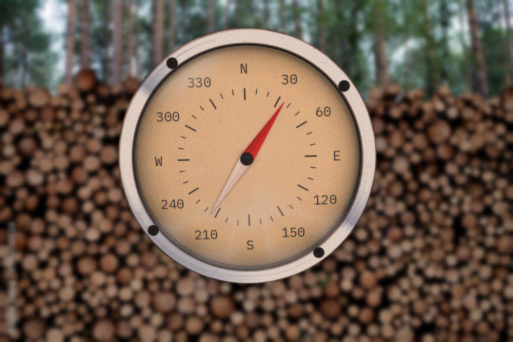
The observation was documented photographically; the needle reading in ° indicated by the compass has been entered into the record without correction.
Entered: 35 °
